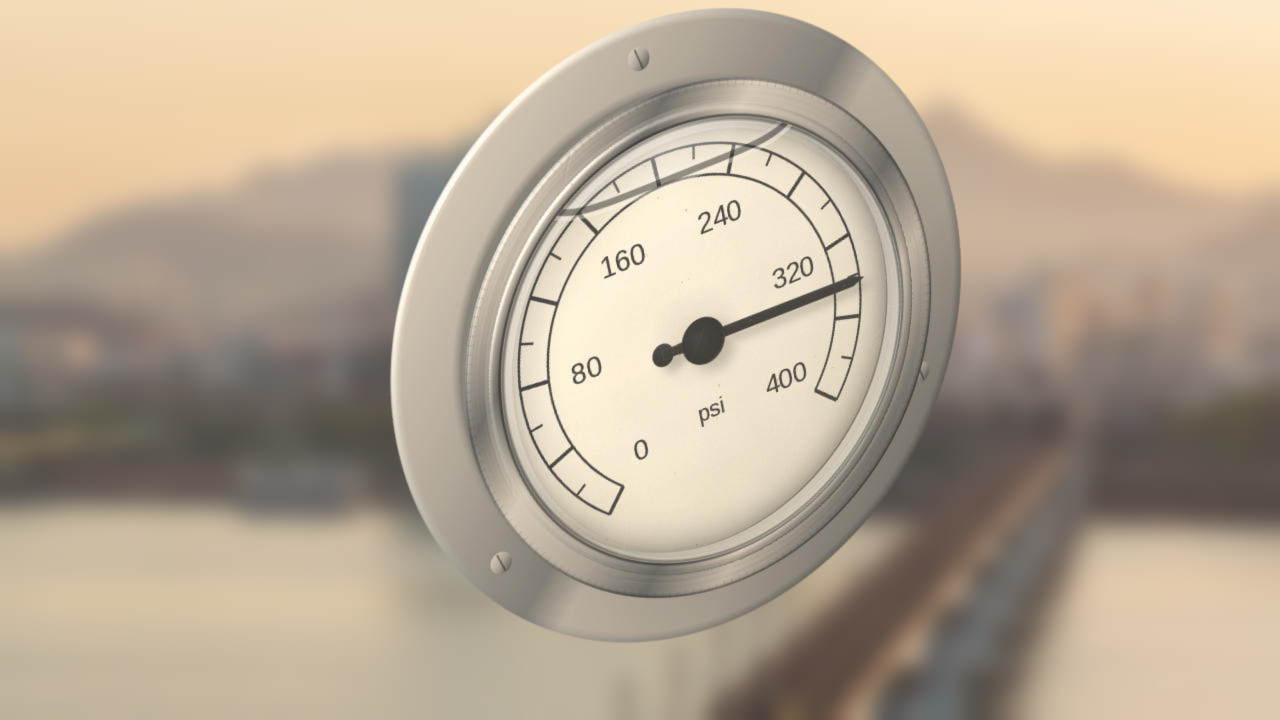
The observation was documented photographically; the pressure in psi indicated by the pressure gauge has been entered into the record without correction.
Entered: 340 psi
